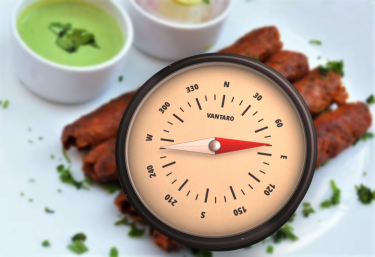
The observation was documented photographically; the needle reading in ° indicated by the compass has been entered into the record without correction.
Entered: 80 °
